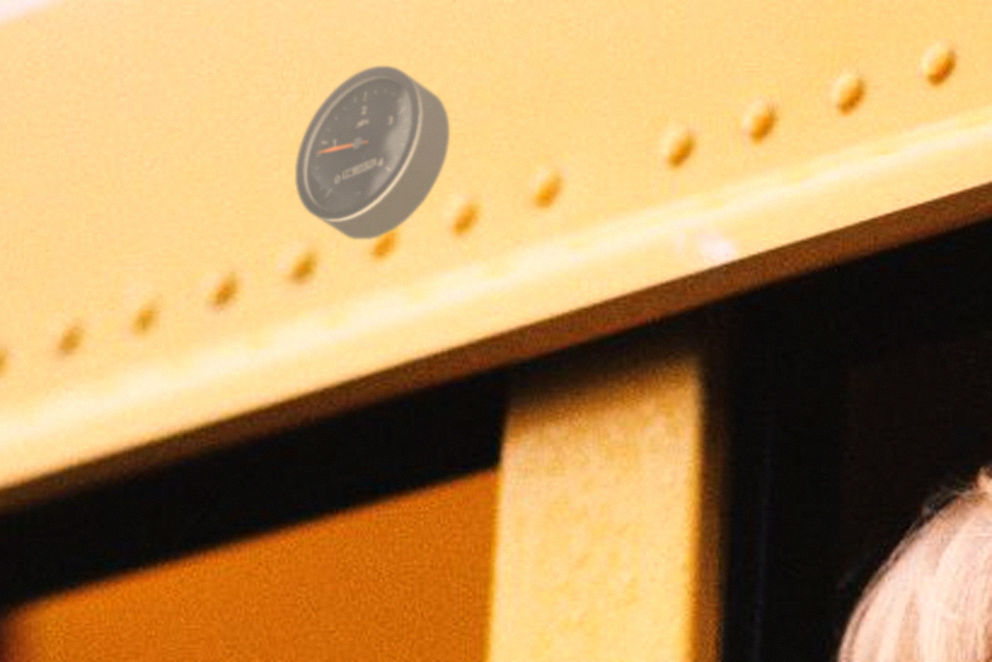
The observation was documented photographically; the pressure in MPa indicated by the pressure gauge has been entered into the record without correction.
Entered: 0.8 MPa
